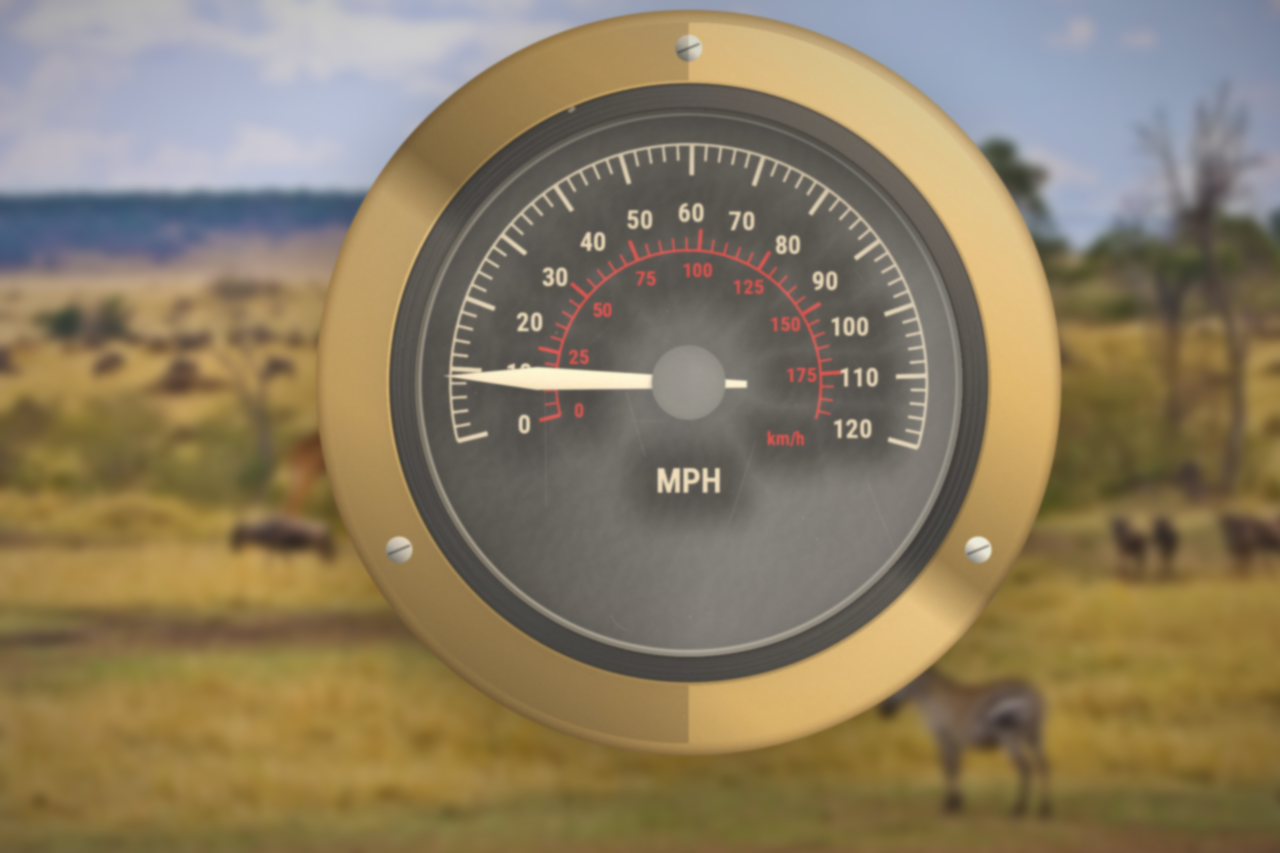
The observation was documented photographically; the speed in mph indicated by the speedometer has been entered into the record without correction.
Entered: 9 mph
